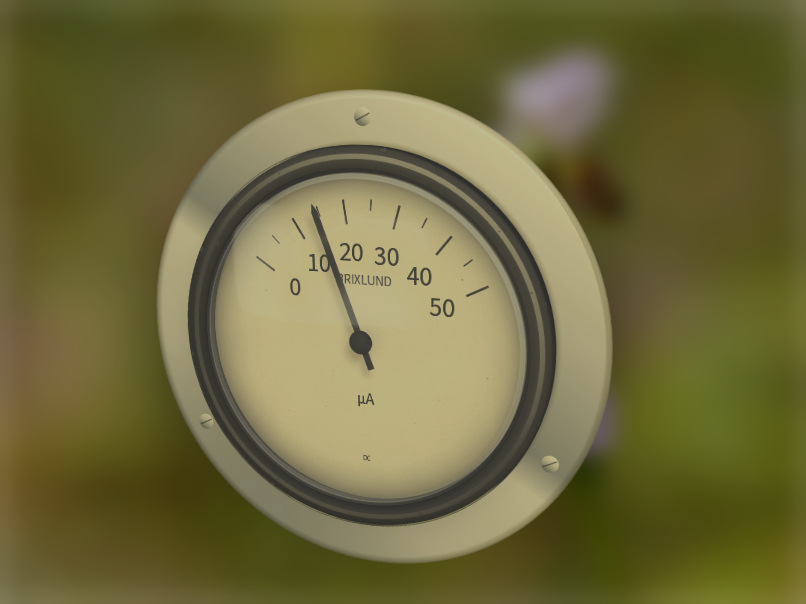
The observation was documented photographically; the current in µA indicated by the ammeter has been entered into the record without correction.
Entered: 15 µA
